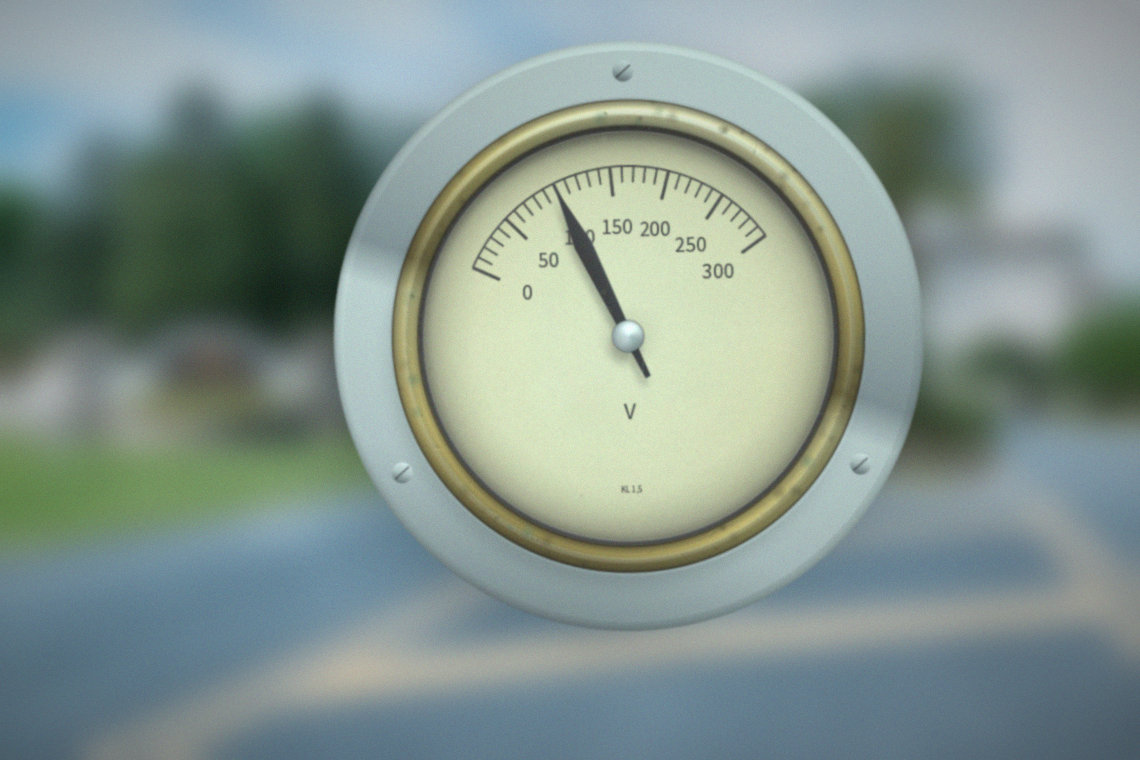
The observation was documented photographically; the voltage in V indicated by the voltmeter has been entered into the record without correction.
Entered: 100 V
